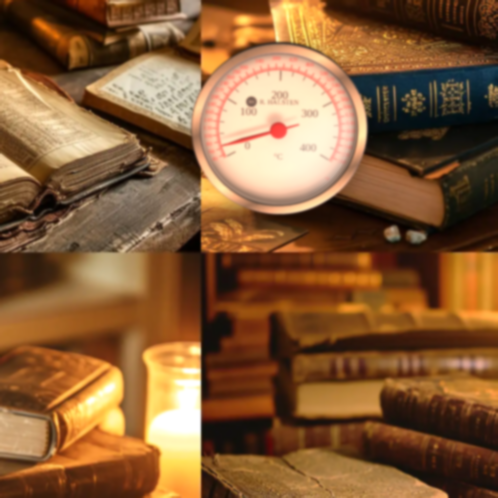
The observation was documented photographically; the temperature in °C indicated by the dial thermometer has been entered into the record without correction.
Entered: 20 °C
